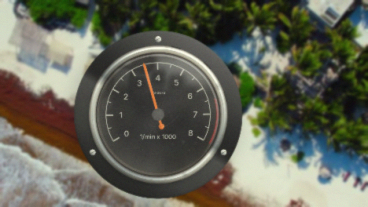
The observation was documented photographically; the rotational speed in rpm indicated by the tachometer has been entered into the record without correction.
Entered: 3500 rpm
